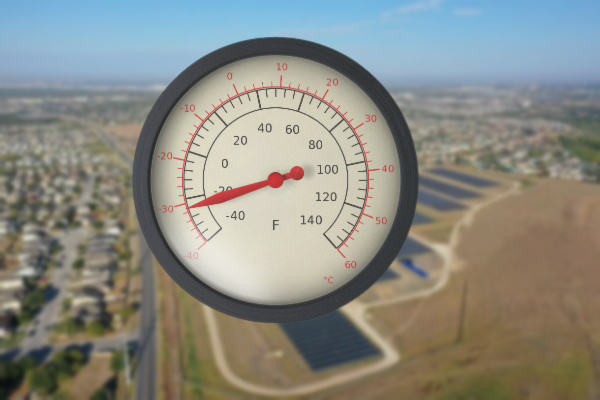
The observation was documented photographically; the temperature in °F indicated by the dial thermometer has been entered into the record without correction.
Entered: -24 °F
